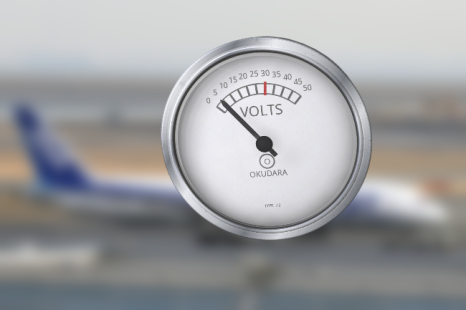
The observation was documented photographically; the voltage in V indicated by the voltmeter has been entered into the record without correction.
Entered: 5 V
